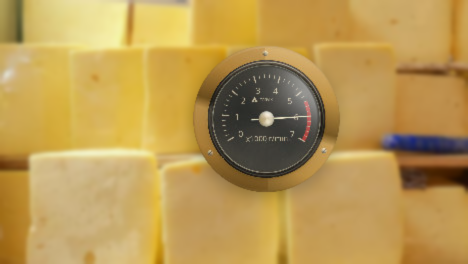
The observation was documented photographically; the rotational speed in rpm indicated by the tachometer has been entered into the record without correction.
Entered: 6000 rpm
